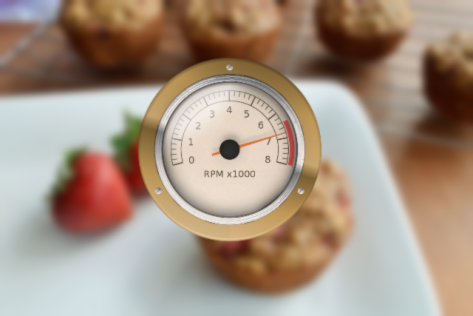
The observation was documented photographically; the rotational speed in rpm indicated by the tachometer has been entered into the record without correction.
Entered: 6800 rpm
